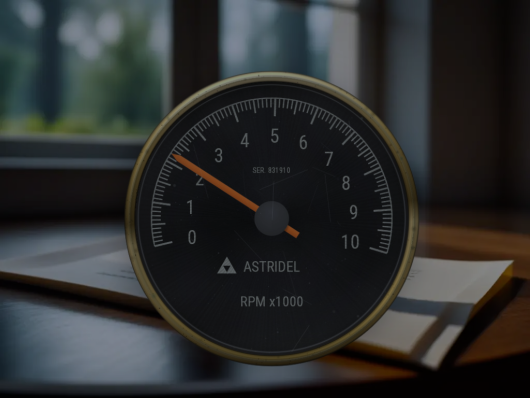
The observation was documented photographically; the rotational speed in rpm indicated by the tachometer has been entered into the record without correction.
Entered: 2200 rpm
